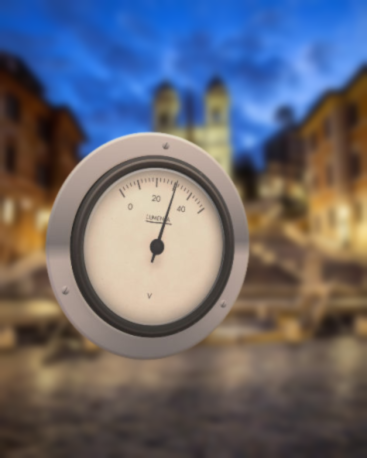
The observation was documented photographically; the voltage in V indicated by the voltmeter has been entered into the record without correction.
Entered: 30 V
